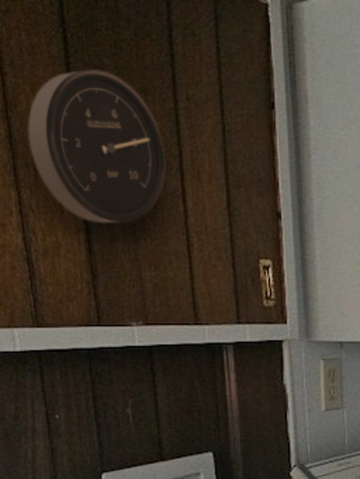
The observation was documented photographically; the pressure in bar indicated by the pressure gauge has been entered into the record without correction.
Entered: 8 bar
